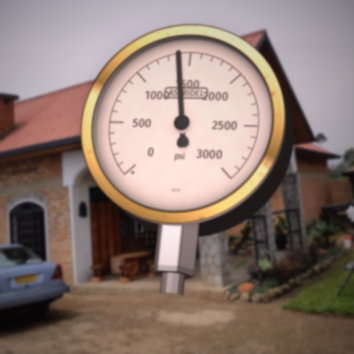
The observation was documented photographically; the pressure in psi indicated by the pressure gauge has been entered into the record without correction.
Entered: 1400 psi
